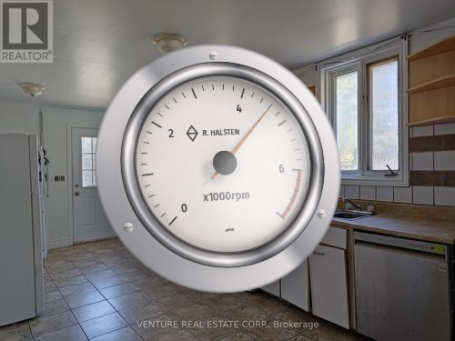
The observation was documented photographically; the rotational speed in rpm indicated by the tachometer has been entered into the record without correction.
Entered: 4600 rpm
